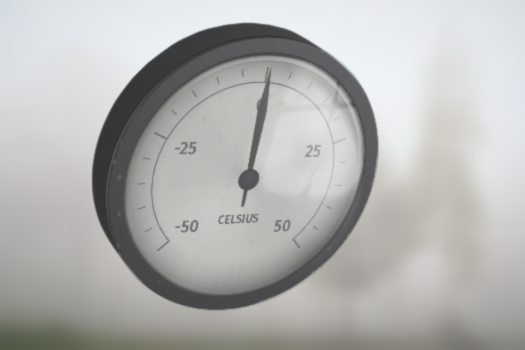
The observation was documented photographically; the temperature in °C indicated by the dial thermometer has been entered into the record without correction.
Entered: 0 °C
